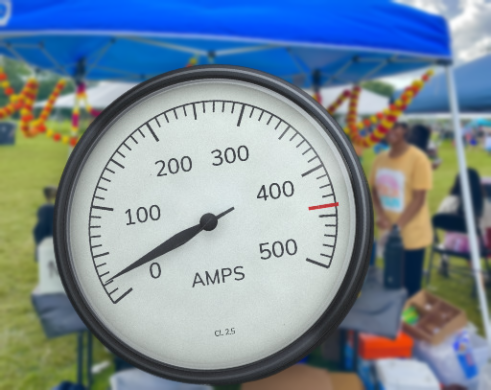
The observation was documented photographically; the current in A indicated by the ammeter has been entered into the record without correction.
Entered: 20 A
